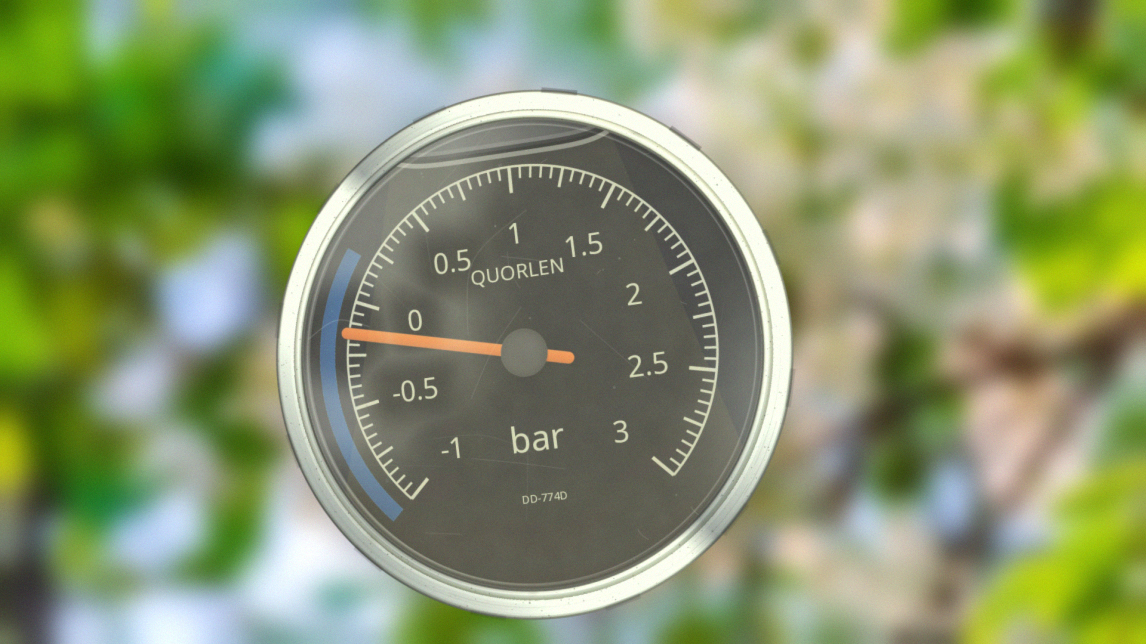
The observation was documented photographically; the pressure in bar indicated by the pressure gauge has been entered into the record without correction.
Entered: -0.15 bar
